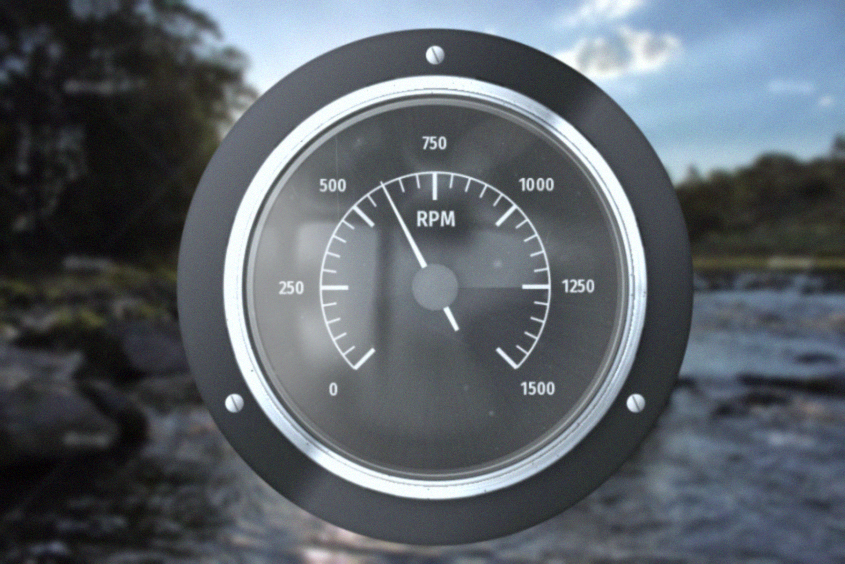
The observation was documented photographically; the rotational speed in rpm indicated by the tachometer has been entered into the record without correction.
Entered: 600 rpm
